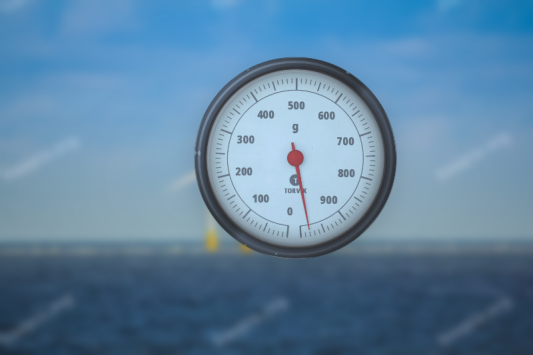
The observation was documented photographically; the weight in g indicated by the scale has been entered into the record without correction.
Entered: 980 g
